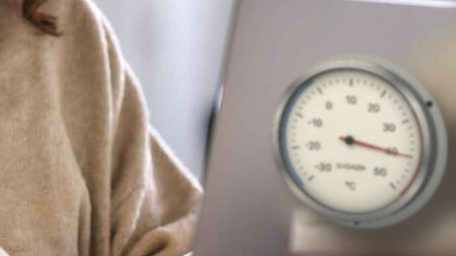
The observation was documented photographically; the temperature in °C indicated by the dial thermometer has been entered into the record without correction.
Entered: 40 °C
